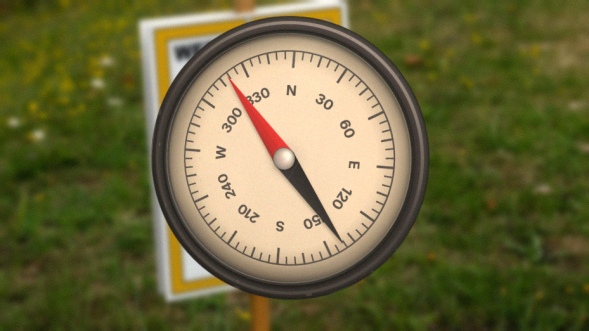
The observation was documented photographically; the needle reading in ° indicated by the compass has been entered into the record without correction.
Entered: 320 °
